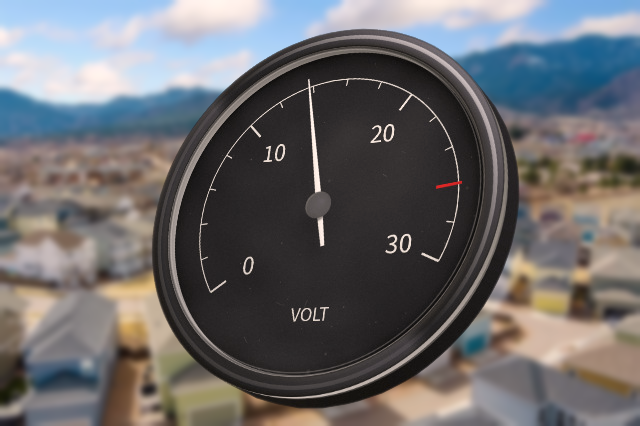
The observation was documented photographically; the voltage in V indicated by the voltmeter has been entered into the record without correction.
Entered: 14 V
